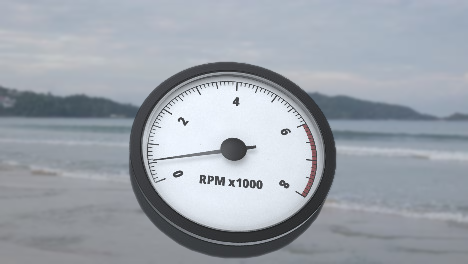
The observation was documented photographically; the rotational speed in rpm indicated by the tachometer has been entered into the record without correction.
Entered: 500 rpm
